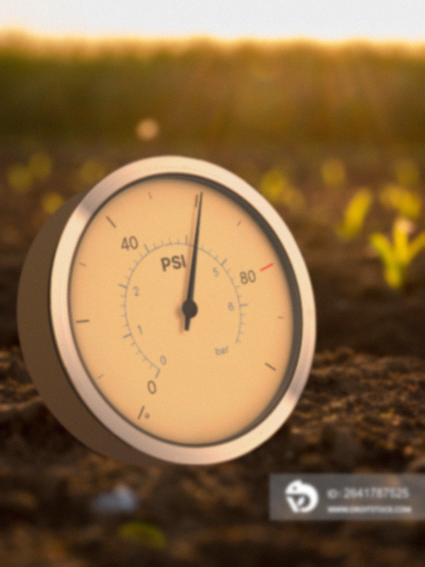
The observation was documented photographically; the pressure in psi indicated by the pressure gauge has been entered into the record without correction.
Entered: 60 psi
